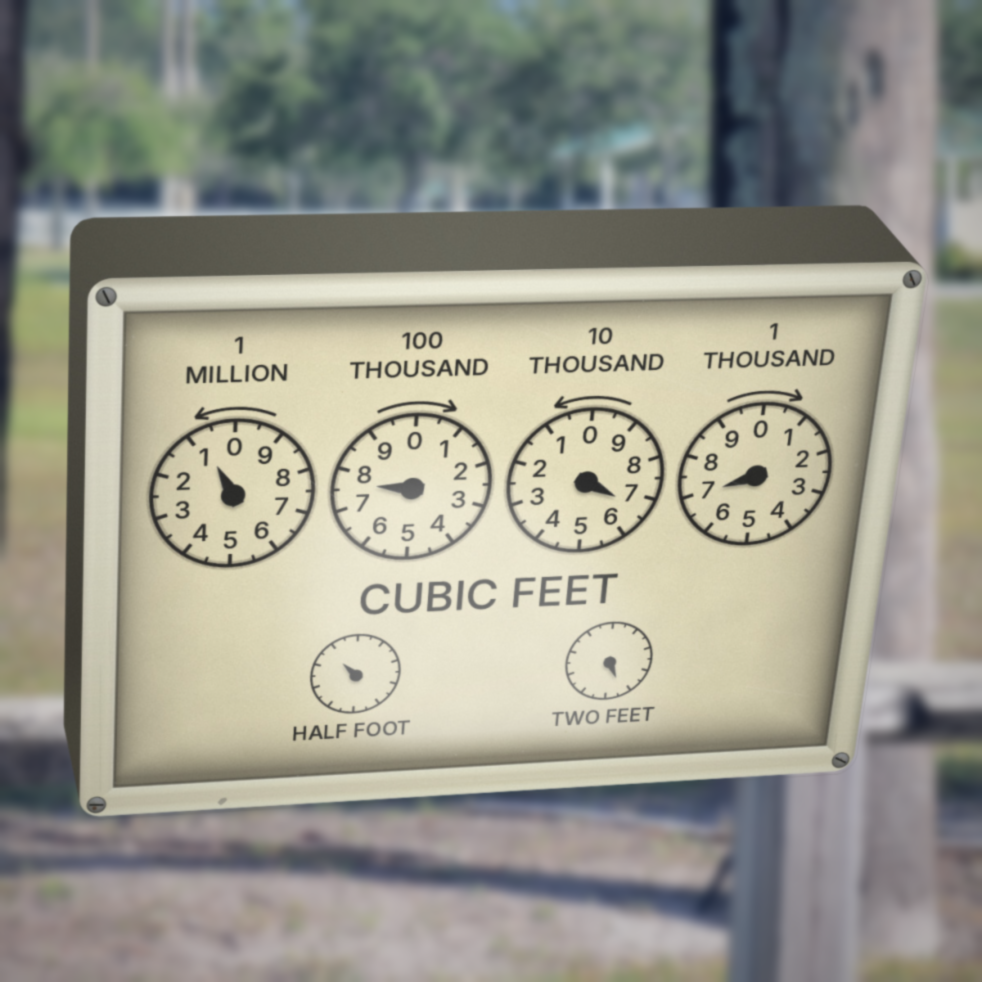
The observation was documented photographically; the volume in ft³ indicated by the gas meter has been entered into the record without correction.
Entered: 76700 ft³
